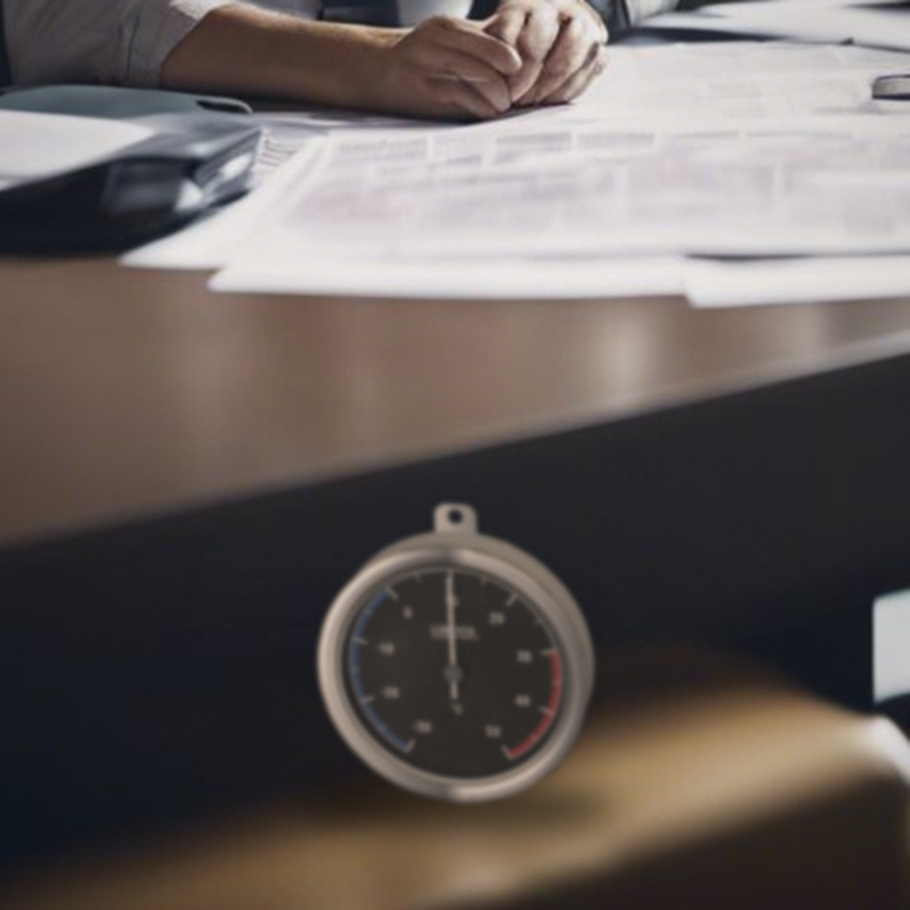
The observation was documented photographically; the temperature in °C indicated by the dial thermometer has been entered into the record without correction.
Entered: 10 °C
